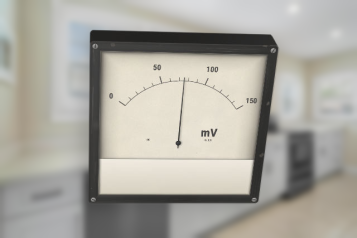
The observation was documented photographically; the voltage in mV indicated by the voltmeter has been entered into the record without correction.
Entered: 75 mV
